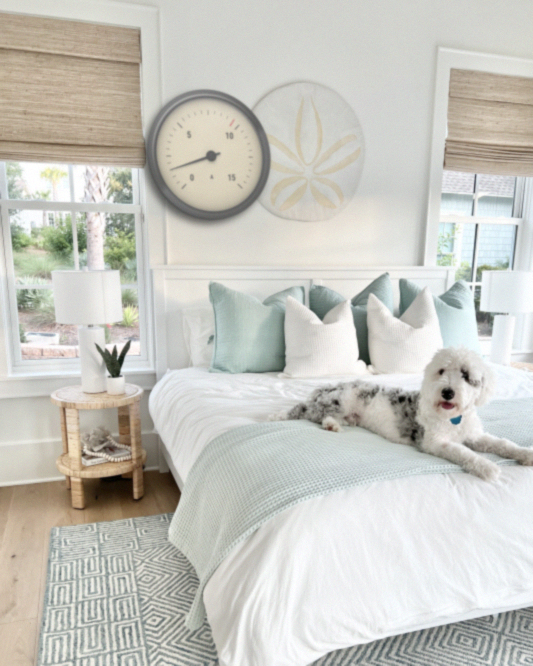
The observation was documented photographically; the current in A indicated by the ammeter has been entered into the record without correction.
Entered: 1.5 A
